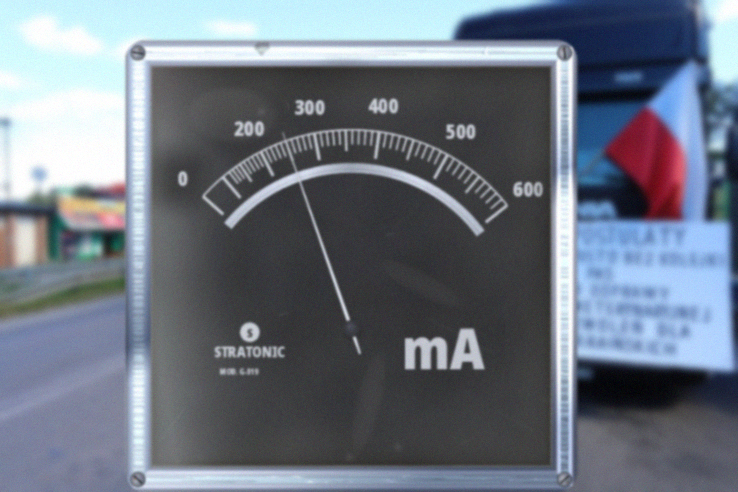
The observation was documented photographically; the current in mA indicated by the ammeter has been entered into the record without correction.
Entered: 250 mA
